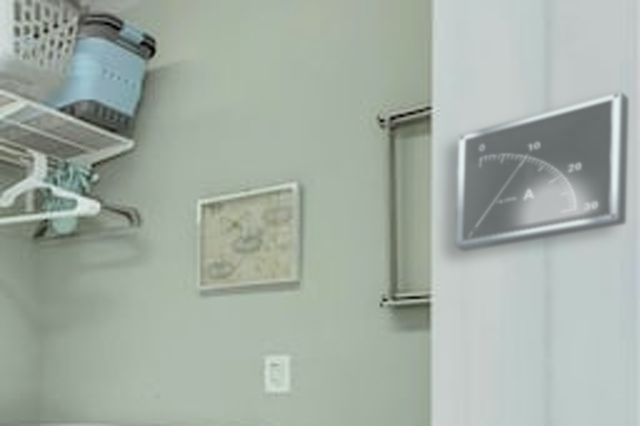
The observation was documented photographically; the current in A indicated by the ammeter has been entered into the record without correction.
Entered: 10 A
